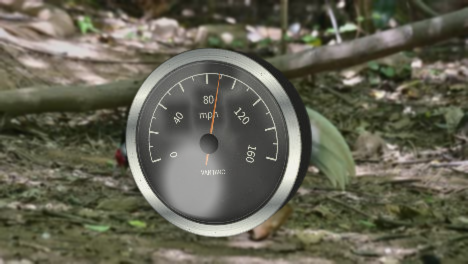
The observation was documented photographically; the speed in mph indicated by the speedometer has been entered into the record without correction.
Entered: 90 mph
